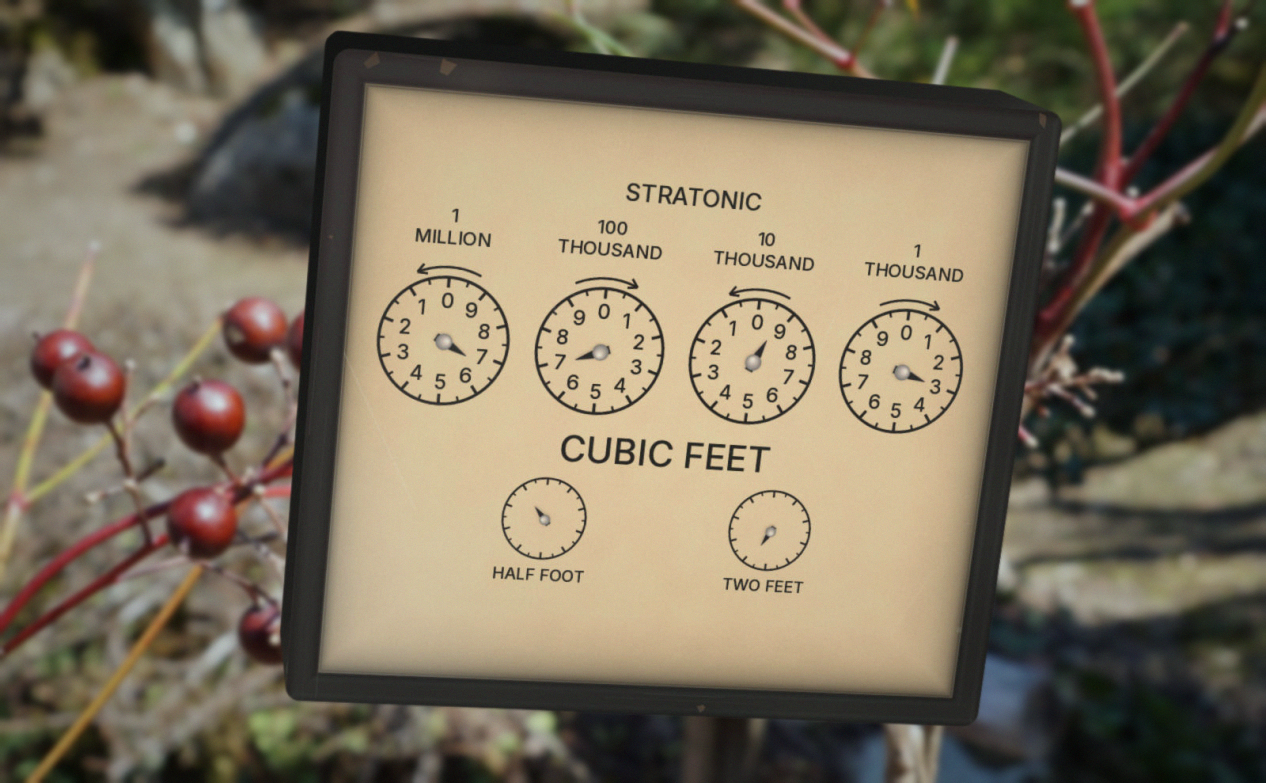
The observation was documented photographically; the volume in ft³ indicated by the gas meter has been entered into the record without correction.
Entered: 669300 ft³
